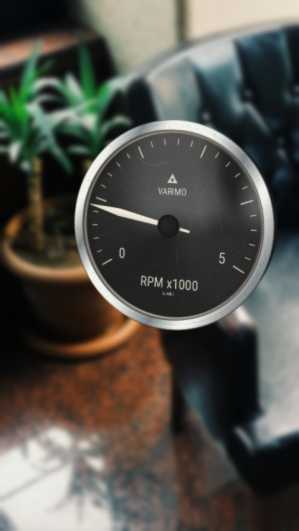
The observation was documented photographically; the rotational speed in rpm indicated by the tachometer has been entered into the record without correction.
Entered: 900 rpm
